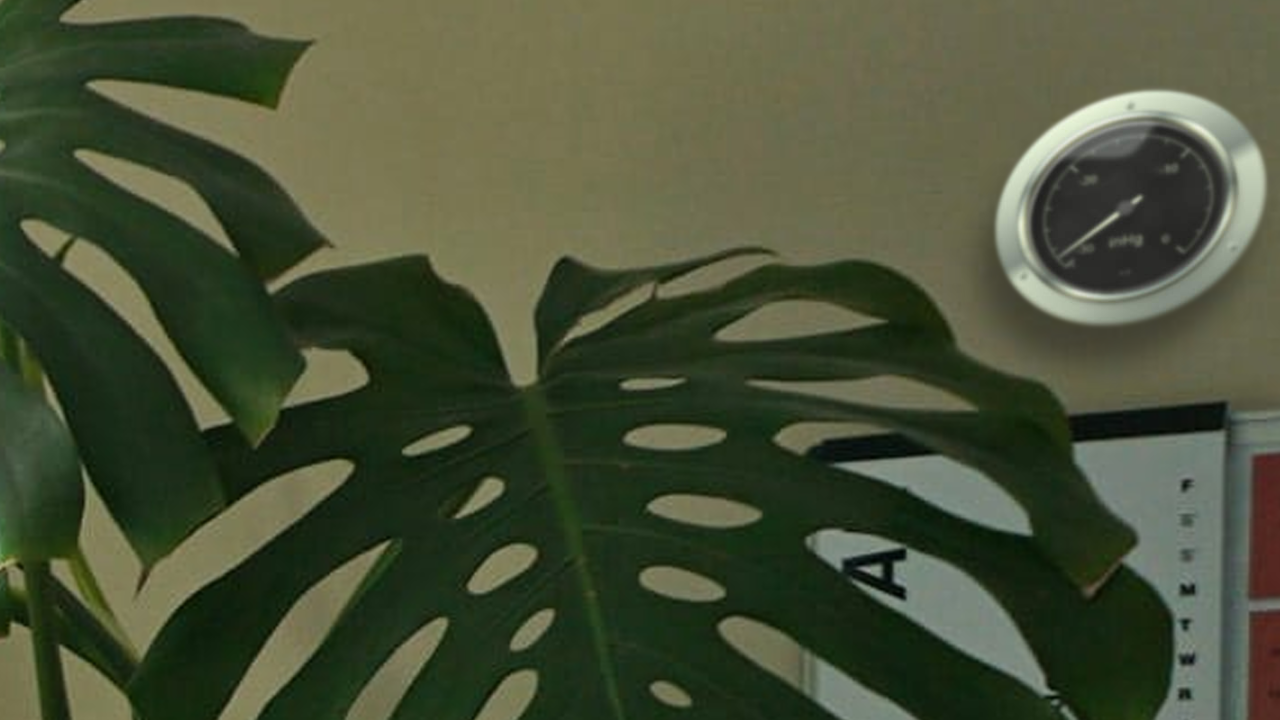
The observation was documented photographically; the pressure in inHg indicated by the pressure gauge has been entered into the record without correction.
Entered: -29 inHg
